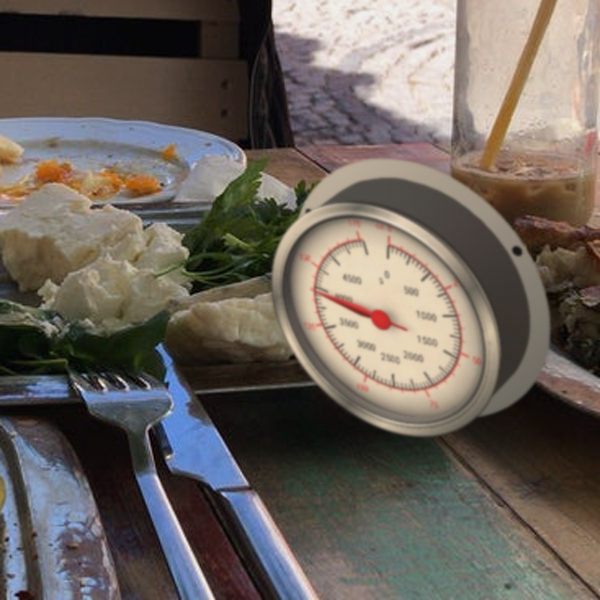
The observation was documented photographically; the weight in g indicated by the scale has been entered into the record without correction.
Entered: 4000 g
